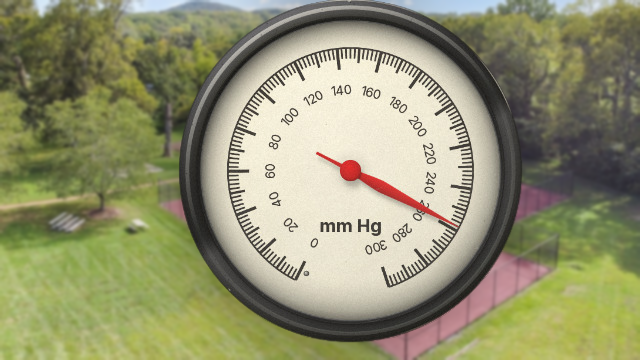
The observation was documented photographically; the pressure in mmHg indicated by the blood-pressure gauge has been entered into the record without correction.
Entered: 258 mmHg
